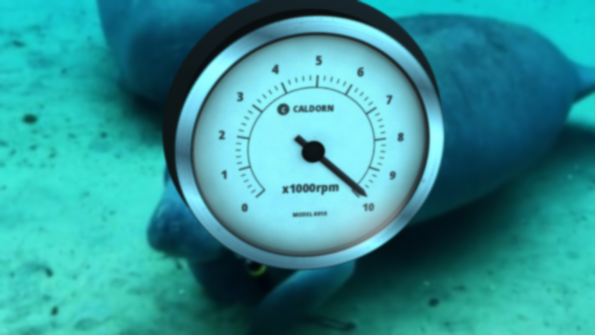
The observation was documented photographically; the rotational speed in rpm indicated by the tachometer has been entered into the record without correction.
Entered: 9800 rpm
